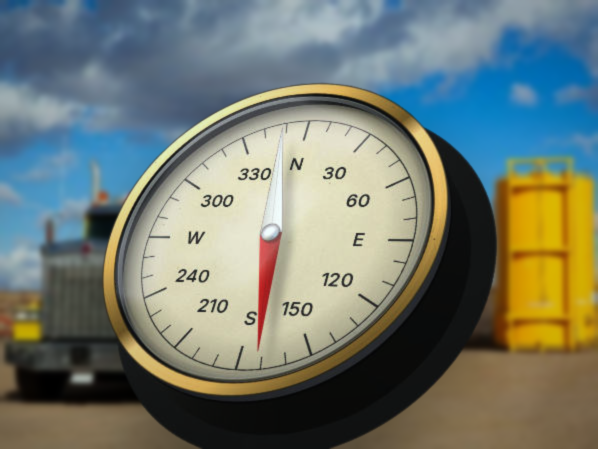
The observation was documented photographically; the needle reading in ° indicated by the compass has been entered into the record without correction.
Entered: 170 °
